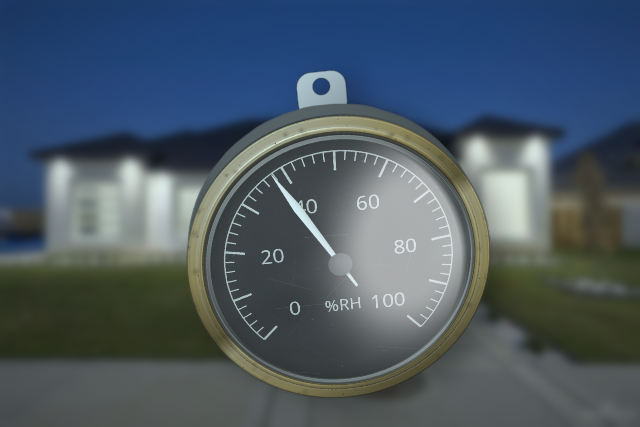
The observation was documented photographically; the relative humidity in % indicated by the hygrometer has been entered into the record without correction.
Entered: 38 %
